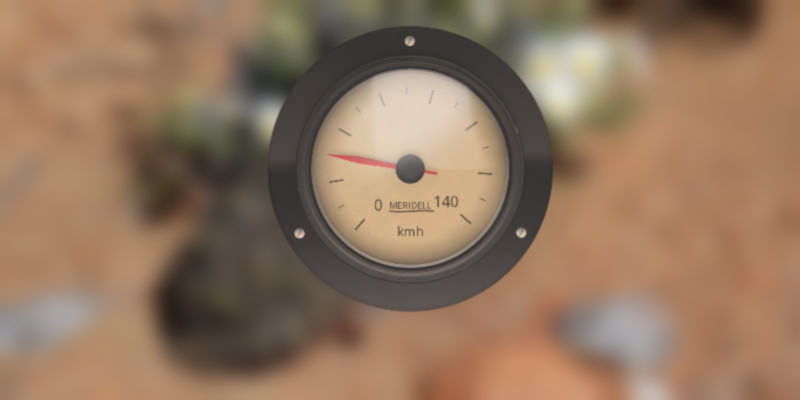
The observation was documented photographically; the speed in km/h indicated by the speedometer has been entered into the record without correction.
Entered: 30 km/h
